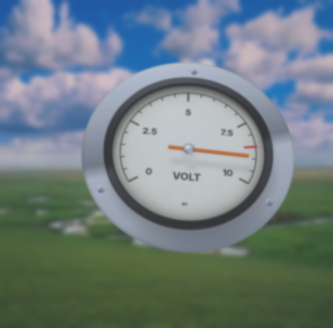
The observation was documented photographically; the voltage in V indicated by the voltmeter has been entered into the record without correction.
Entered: 9 V
